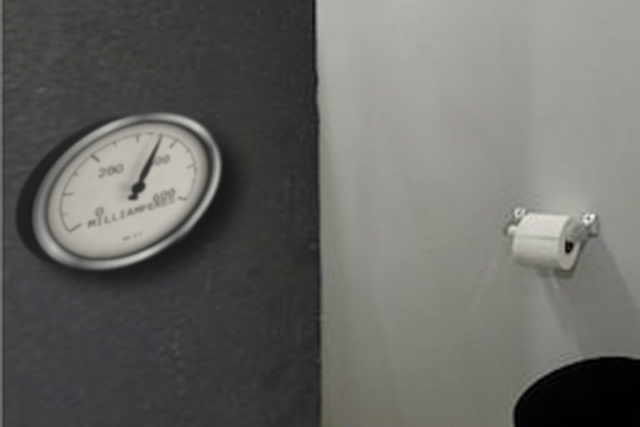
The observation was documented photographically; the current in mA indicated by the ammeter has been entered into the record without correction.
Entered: 350 mA
